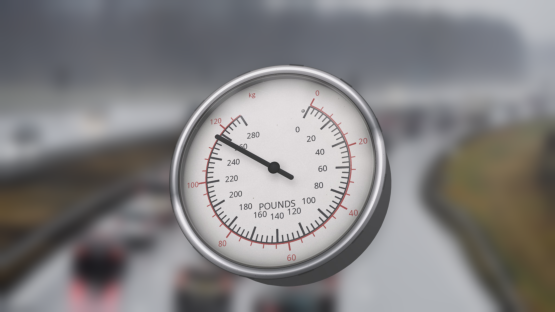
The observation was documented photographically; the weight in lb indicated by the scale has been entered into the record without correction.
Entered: 256 lb
